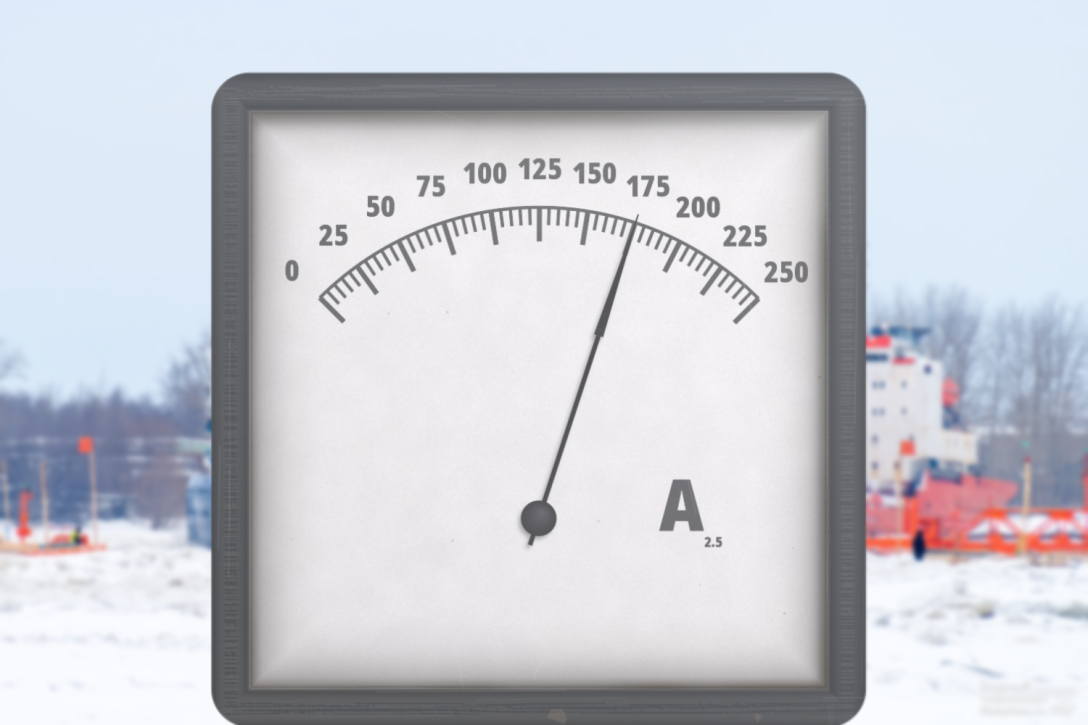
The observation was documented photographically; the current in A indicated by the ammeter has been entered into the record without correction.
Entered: 175 A
